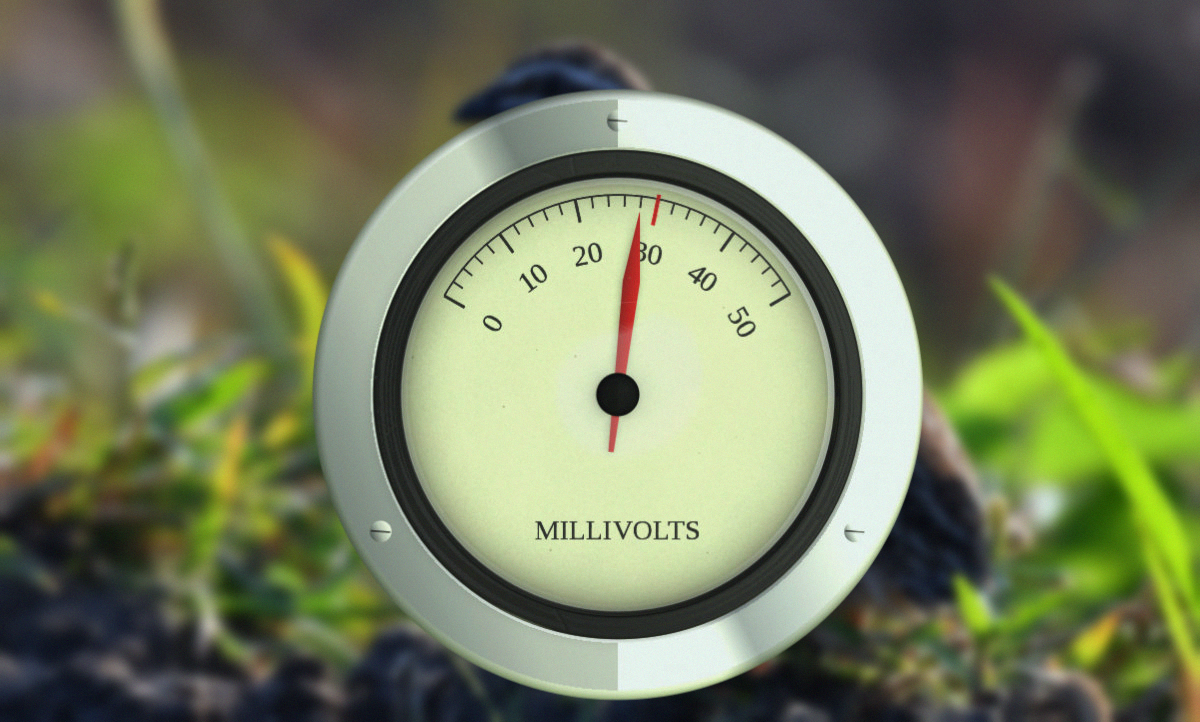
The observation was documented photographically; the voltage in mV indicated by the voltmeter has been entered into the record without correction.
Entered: 28 mV
